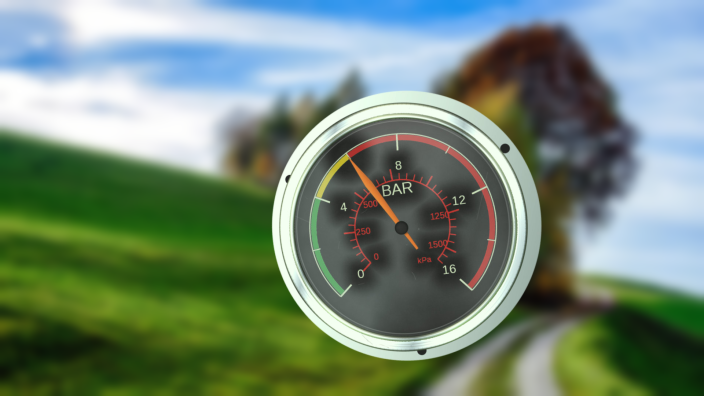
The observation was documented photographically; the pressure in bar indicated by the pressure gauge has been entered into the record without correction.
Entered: 6 bar
